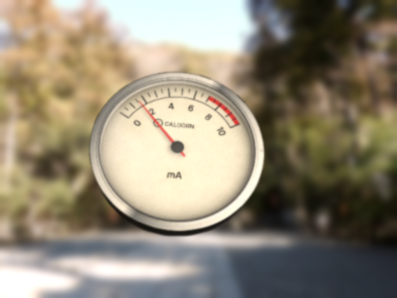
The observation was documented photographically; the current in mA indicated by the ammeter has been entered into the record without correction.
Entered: 1.5 mA
